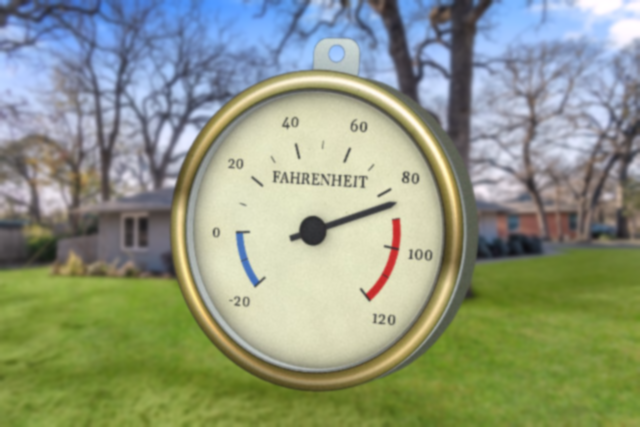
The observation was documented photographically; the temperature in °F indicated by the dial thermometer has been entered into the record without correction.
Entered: 85 °F
